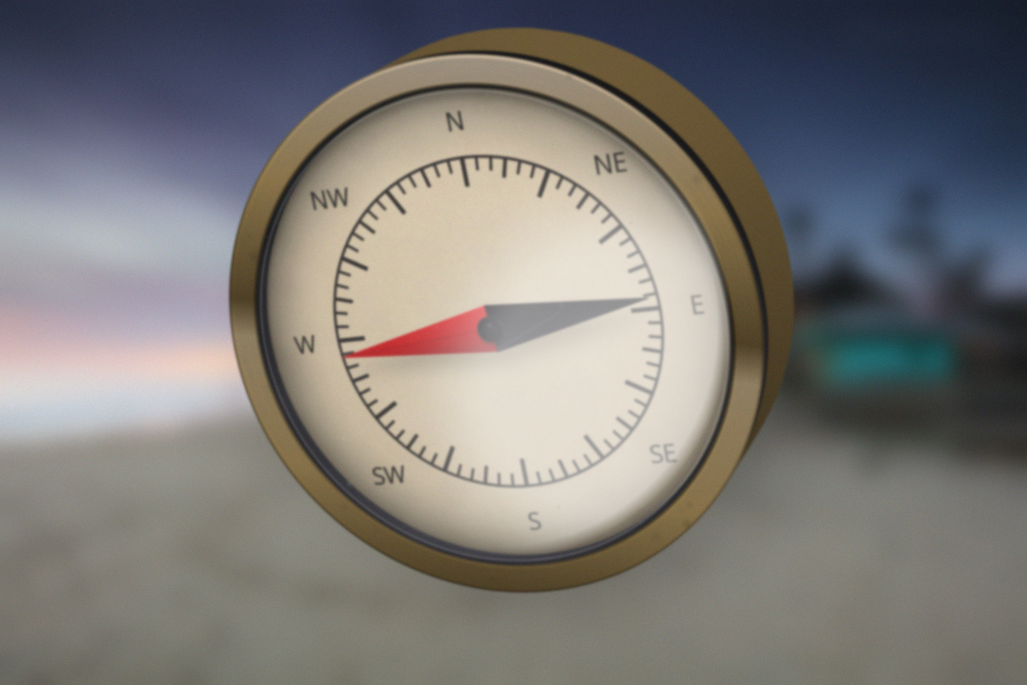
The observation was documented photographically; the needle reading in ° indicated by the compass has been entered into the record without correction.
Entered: 265 °
